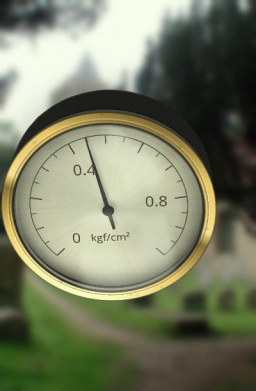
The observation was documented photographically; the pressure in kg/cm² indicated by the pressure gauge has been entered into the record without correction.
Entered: 0.45 kg/cm²
